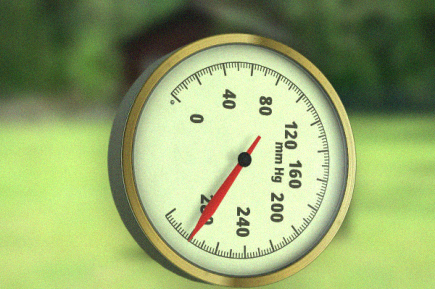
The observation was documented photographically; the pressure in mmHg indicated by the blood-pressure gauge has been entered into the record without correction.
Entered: 280 mmHg
